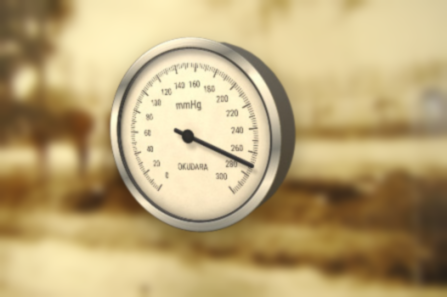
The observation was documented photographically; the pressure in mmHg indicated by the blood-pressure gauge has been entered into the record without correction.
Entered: 270 mmHg
